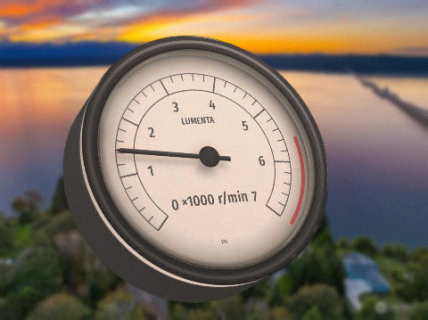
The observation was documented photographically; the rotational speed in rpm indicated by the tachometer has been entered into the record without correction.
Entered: 1400 rpm
